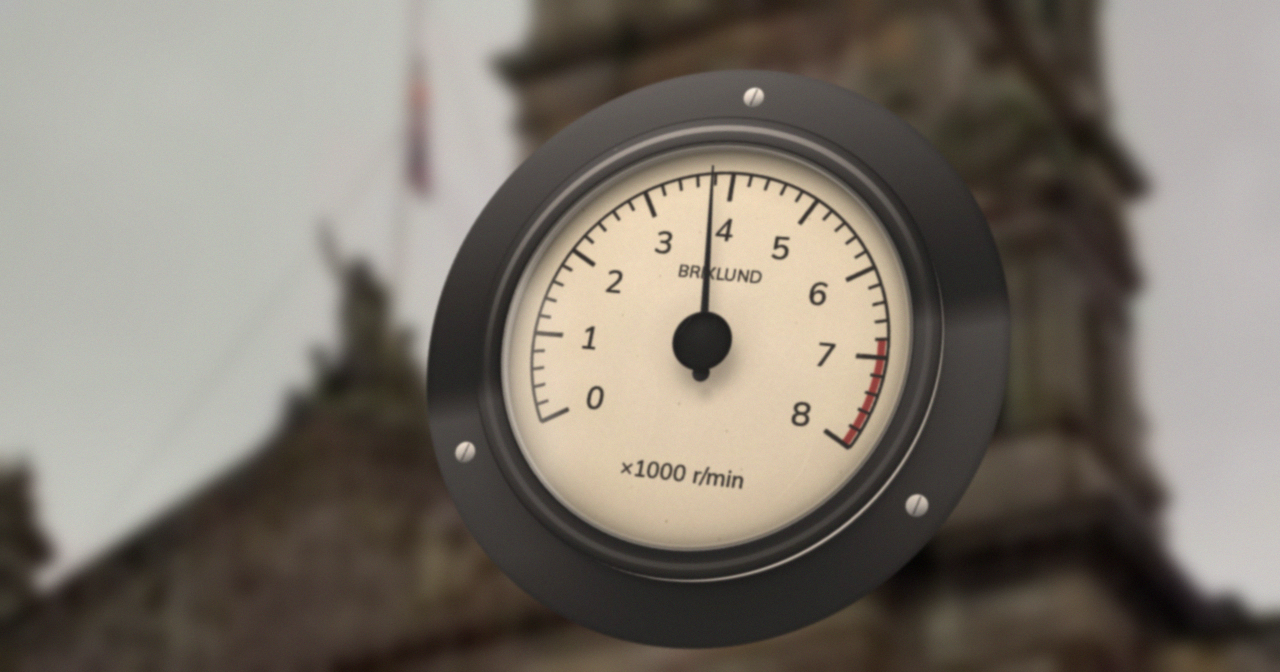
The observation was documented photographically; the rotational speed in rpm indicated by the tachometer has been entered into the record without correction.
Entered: 3800 rpm
